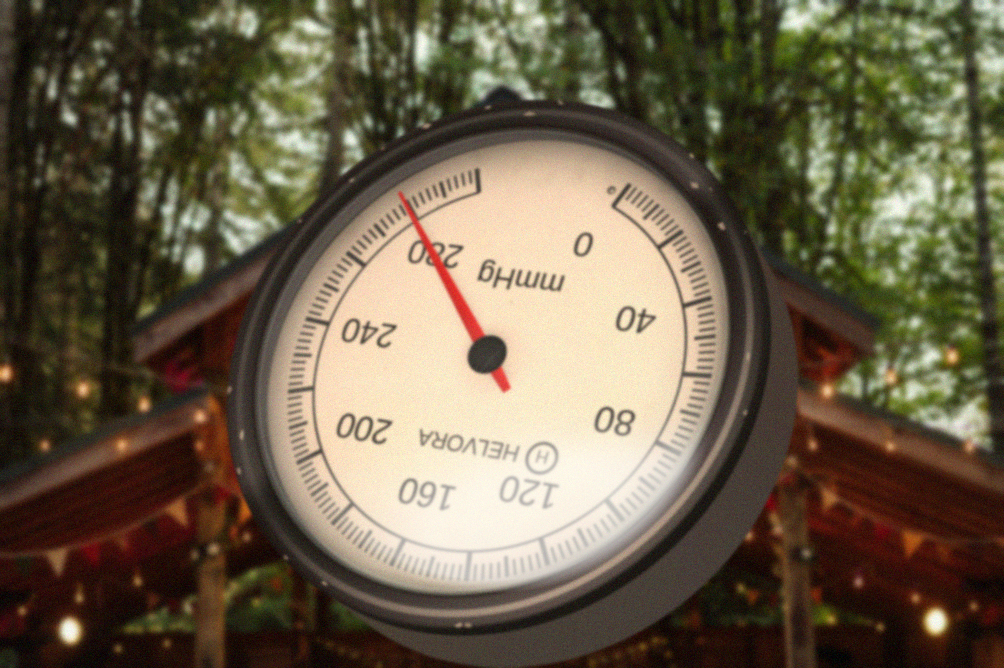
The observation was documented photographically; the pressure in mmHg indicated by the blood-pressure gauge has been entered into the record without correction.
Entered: 280 mmHg
